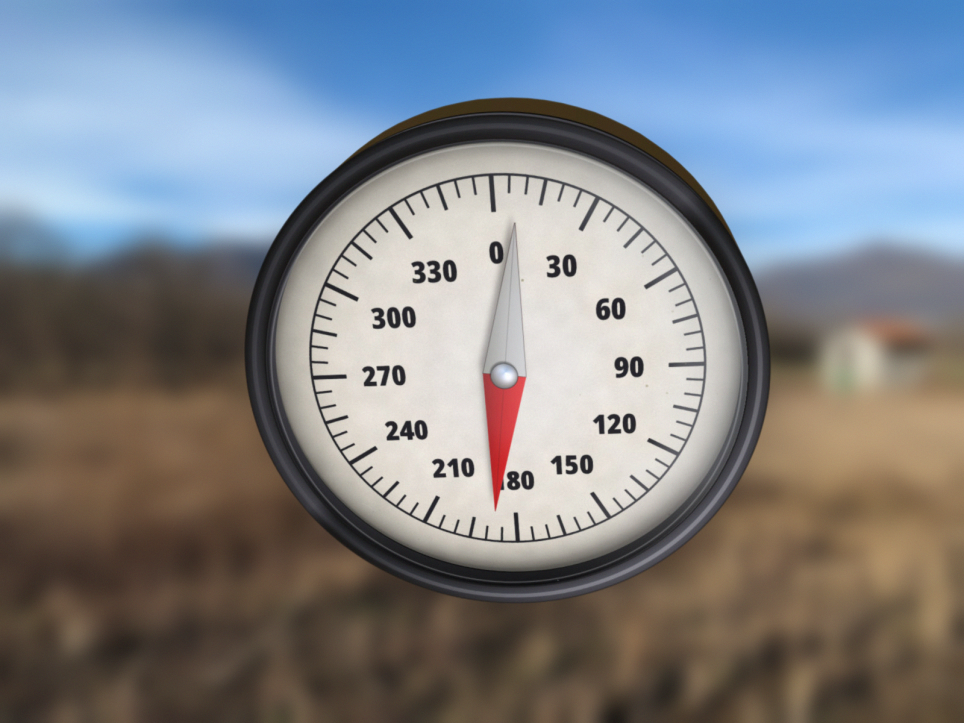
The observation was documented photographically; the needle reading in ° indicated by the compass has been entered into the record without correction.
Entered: 187.5 °
